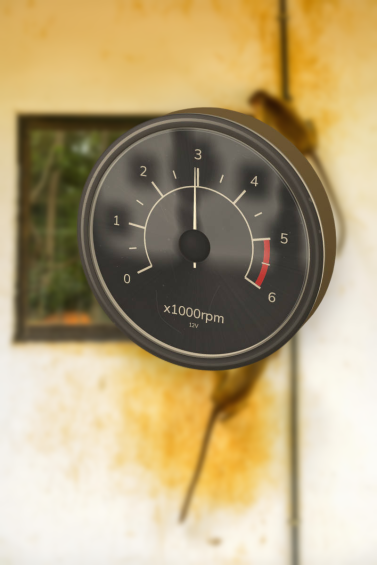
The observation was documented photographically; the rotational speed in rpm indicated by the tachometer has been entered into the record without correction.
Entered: 3000 rpm
